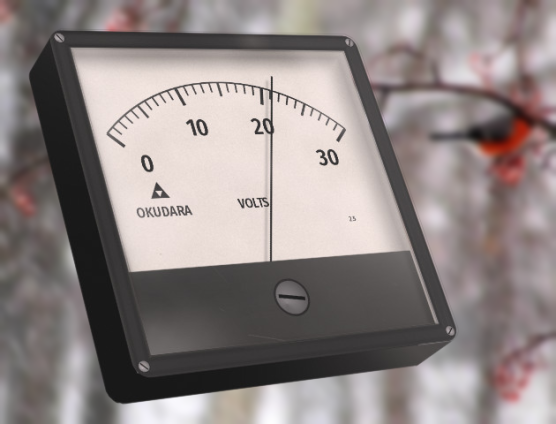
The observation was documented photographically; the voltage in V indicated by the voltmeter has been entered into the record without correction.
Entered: 21 V
